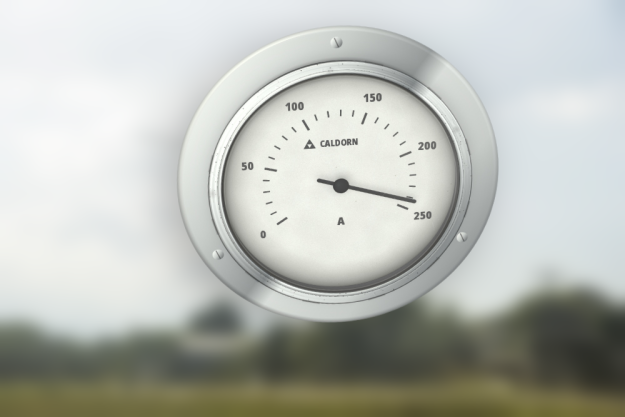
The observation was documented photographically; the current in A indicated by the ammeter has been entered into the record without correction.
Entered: 240 A
